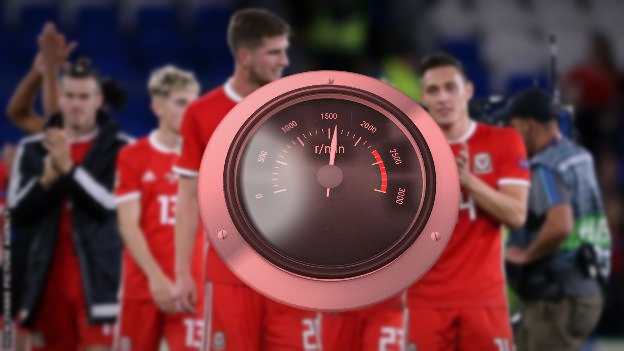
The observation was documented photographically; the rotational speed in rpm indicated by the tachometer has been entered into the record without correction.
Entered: 1600 rpm
